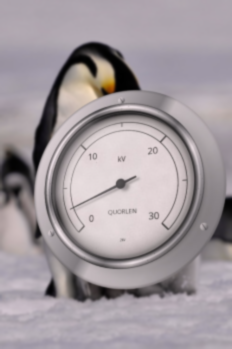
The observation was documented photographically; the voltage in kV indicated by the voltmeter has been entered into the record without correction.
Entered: 2.5 kV
